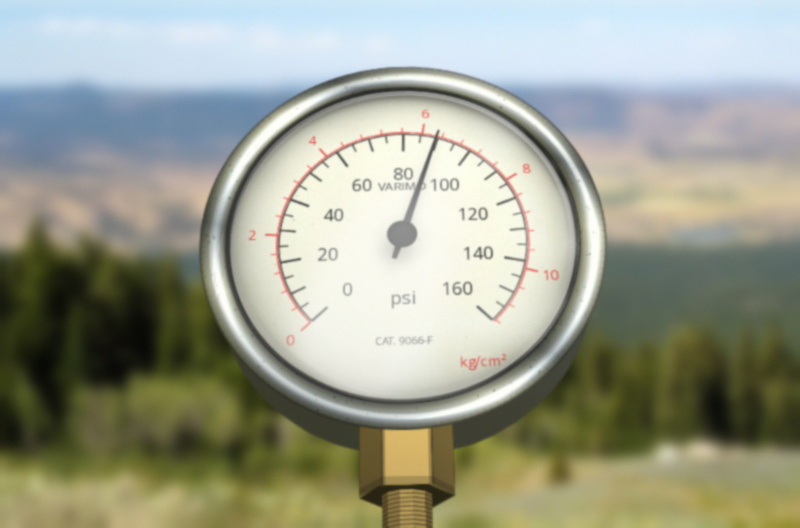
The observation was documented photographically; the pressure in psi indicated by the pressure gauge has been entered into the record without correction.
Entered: 90 psi
